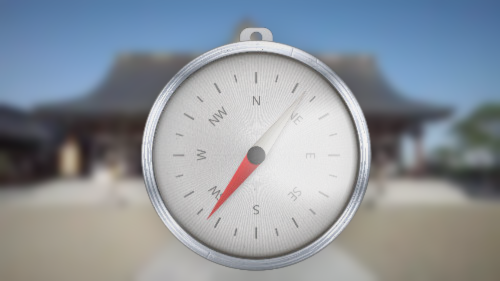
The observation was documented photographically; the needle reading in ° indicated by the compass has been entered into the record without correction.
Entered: 217.5 °
